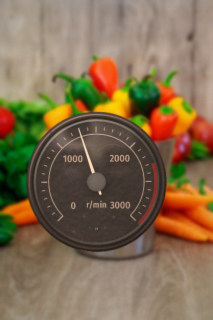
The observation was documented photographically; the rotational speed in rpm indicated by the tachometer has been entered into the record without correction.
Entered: 1300 rpm
